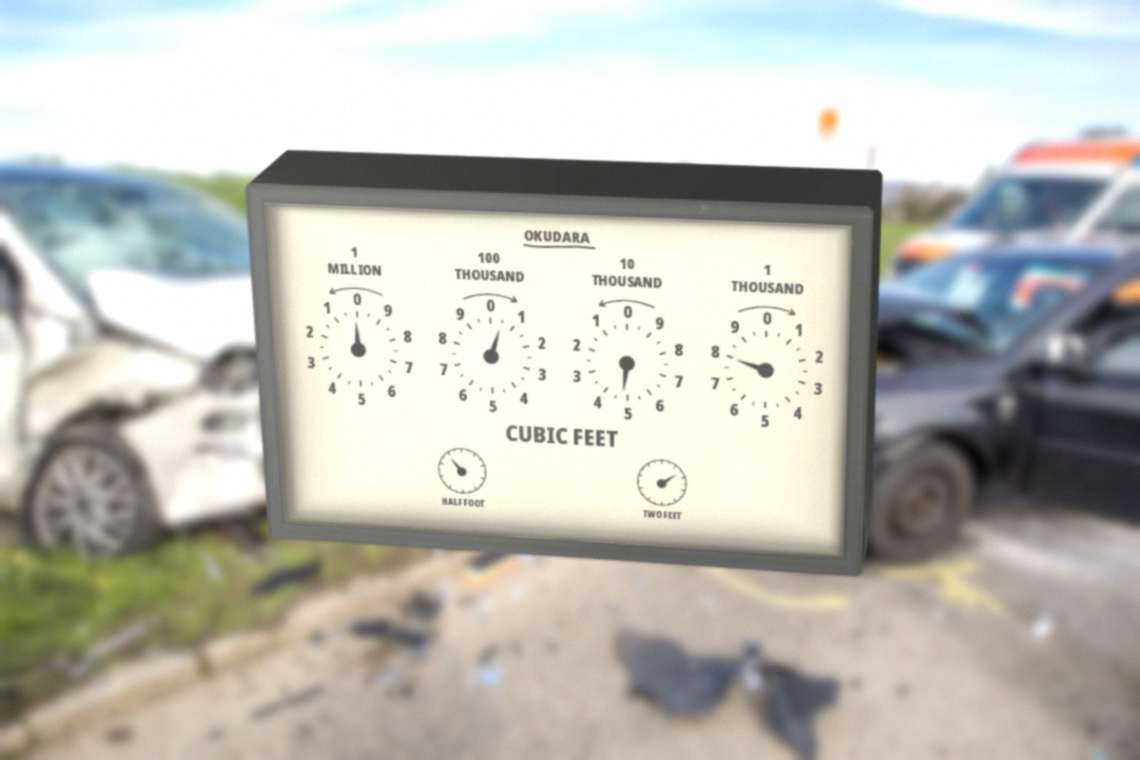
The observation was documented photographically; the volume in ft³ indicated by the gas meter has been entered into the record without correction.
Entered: 4800 ft³
